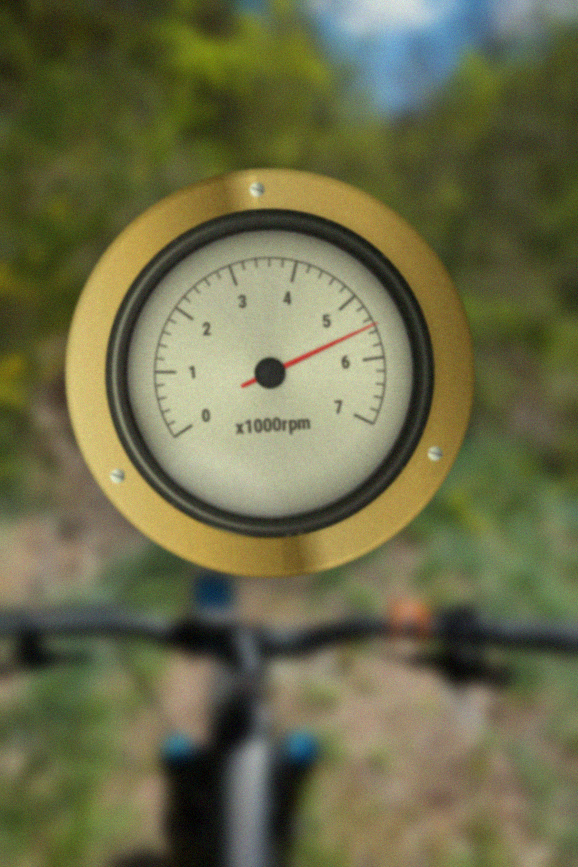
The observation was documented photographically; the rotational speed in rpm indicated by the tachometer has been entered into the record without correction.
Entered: 5500 rpm
